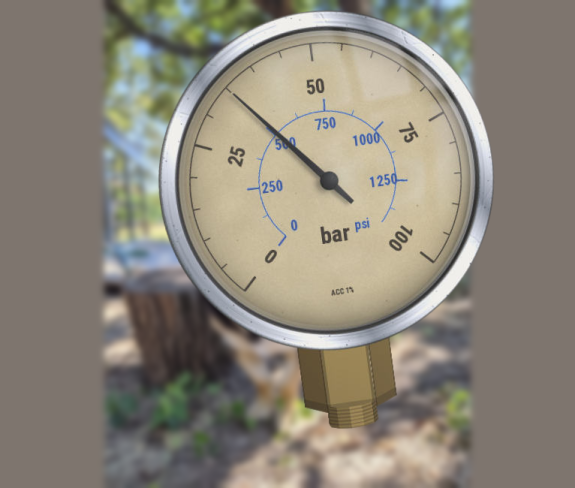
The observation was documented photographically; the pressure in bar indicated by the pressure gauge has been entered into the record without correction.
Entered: 35 bar
